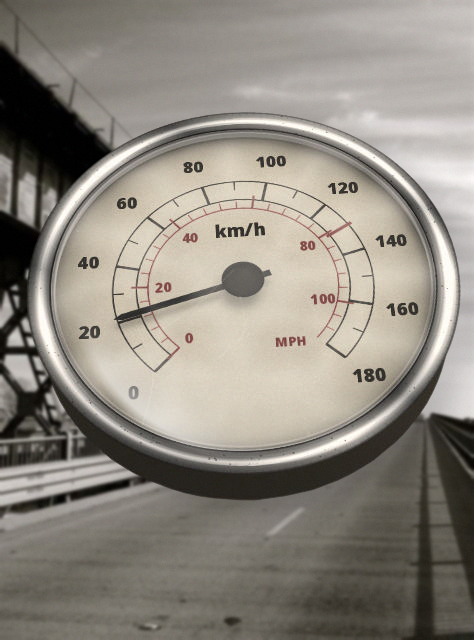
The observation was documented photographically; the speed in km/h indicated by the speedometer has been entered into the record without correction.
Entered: 20 km/h
